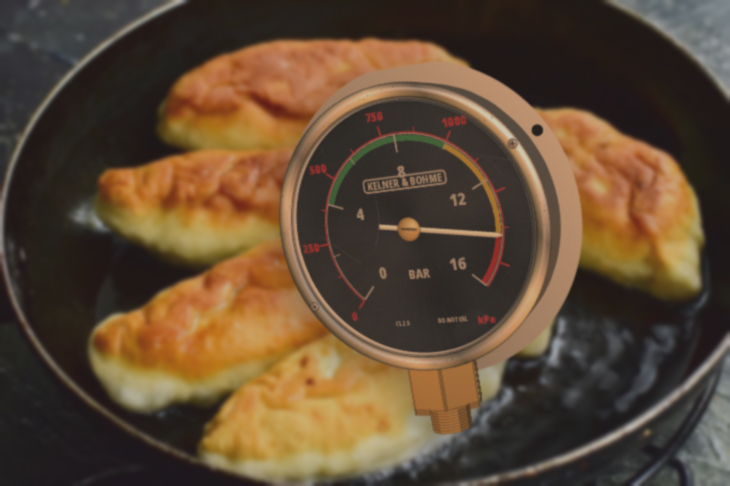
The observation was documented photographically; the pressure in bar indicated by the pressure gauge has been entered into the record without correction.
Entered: 14 bar
